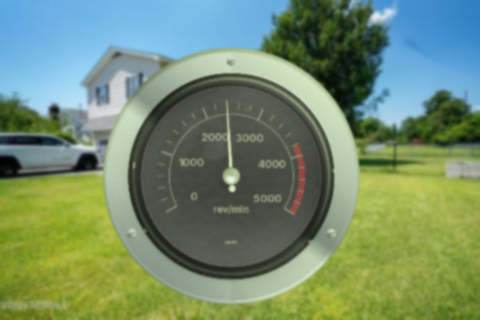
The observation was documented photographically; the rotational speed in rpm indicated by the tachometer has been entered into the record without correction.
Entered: 2400 rpm
